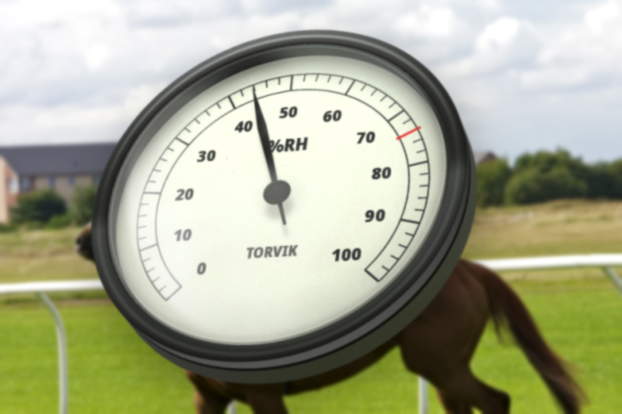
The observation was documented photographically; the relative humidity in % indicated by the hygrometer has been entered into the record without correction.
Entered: 44 %
